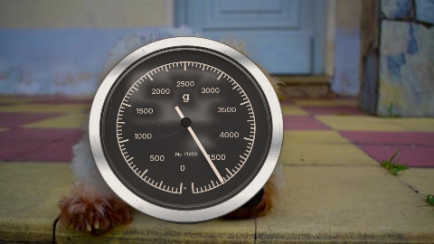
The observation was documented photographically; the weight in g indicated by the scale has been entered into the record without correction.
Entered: 4650 g
